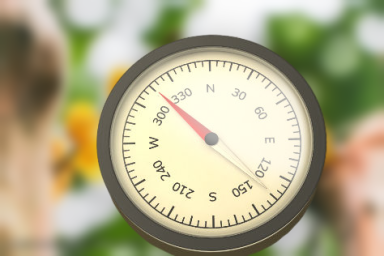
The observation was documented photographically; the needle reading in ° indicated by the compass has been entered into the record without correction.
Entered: 315 °
